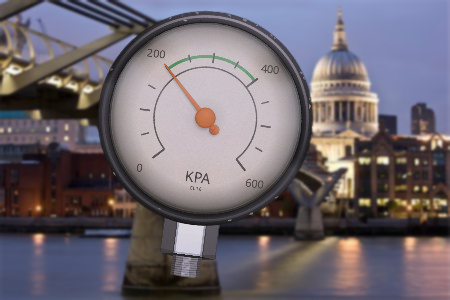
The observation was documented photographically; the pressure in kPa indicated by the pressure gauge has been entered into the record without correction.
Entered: 200 kPa
